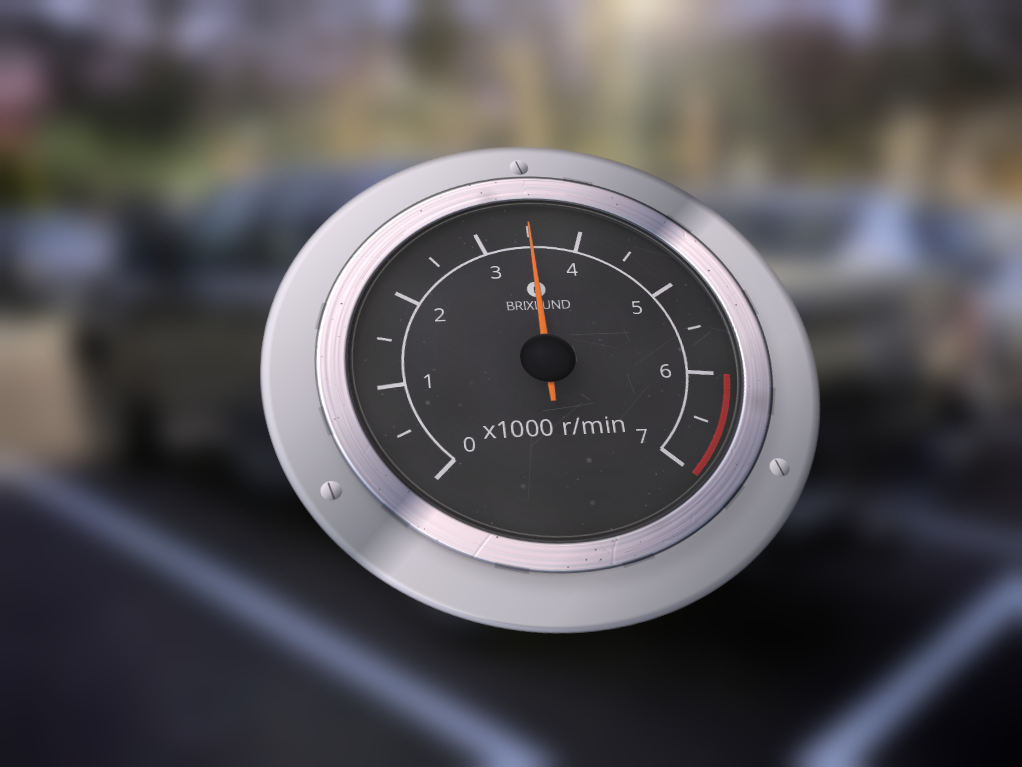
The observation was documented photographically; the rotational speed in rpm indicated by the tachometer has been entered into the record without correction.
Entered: 3500 rpm
